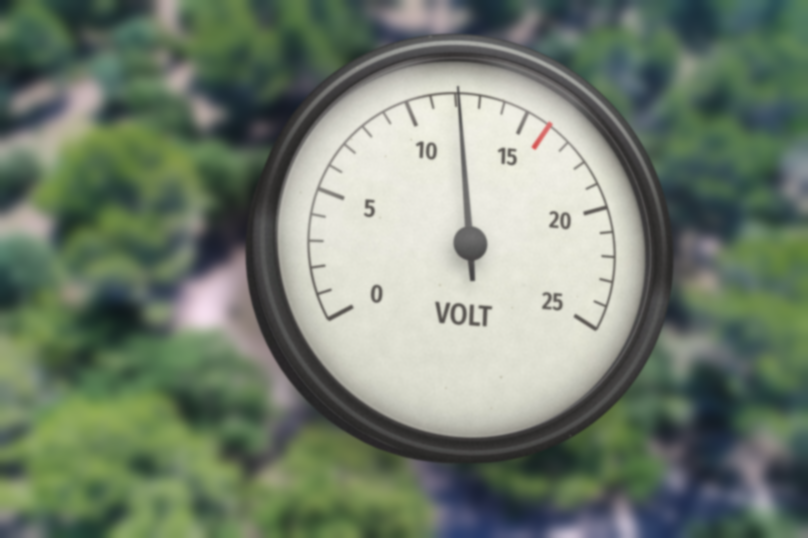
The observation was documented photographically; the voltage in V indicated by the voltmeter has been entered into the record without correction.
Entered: 12 V
